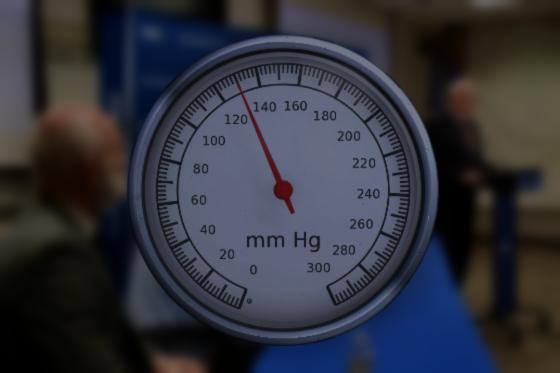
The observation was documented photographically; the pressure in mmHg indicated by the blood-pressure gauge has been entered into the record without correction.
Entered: 130 mmHg
